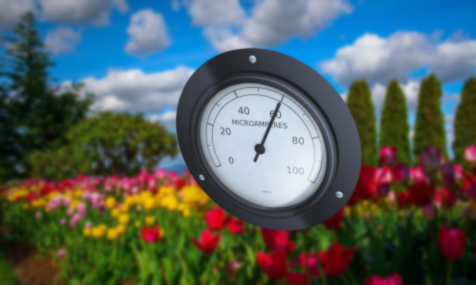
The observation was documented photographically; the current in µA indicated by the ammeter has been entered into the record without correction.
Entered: 60 µA
